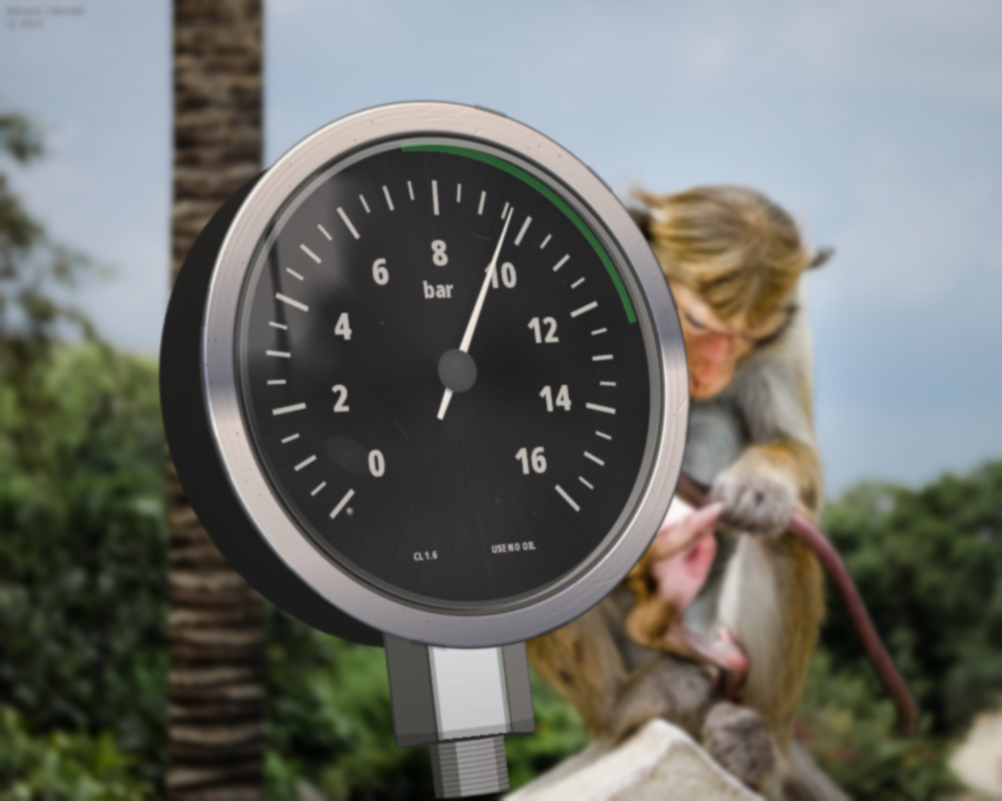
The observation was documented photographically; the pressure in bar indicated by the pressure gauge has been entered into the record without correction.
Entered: 9.5 bar
